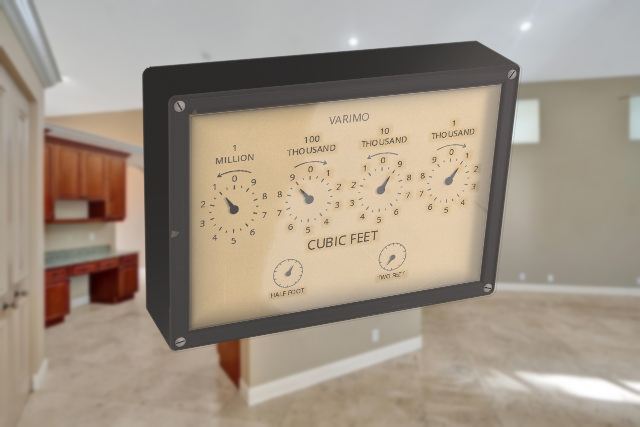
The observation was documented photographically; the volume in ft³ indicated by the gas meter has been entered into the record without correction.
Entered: 89100 ft³
